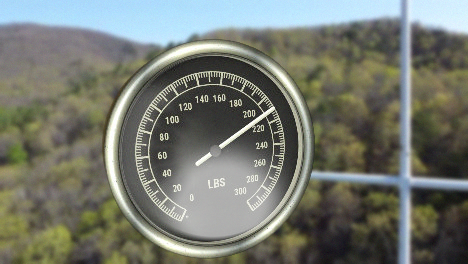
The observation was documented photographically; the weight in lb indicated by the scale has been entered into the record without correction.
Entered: 210 lb
